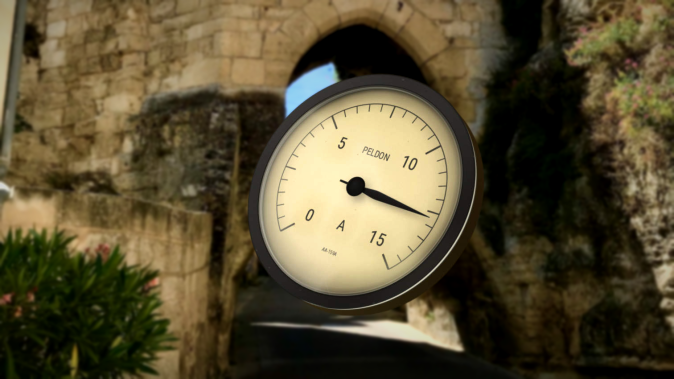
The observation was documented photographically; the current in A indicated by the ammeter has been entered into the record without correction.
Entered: 12.75 A
